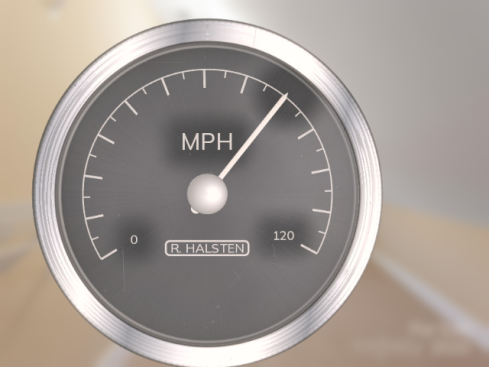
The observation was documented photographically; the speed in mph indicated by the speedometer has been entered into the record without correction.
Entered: 80 mph
